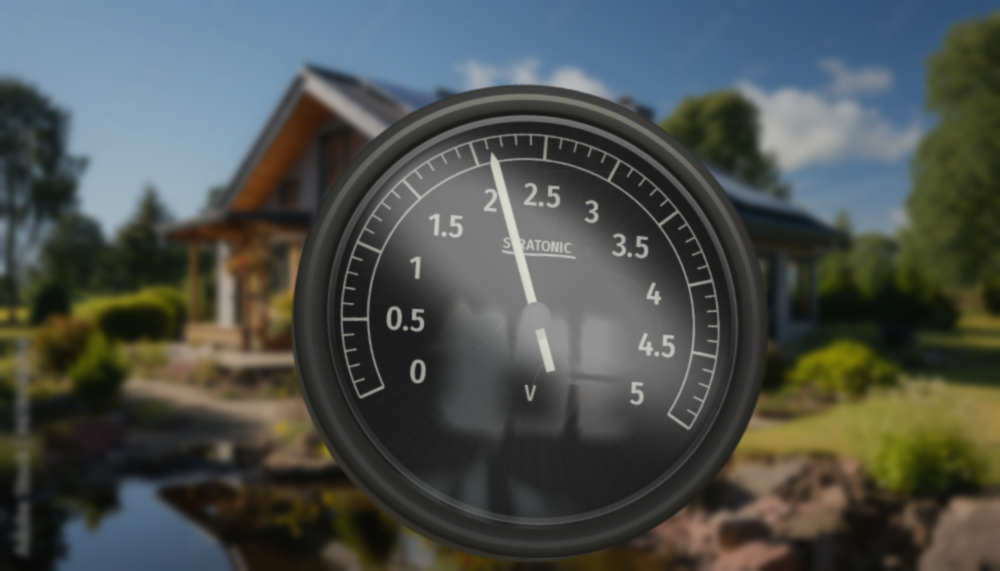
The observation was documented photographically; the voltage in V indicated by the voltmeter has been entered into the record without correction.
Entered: 2.1 V
